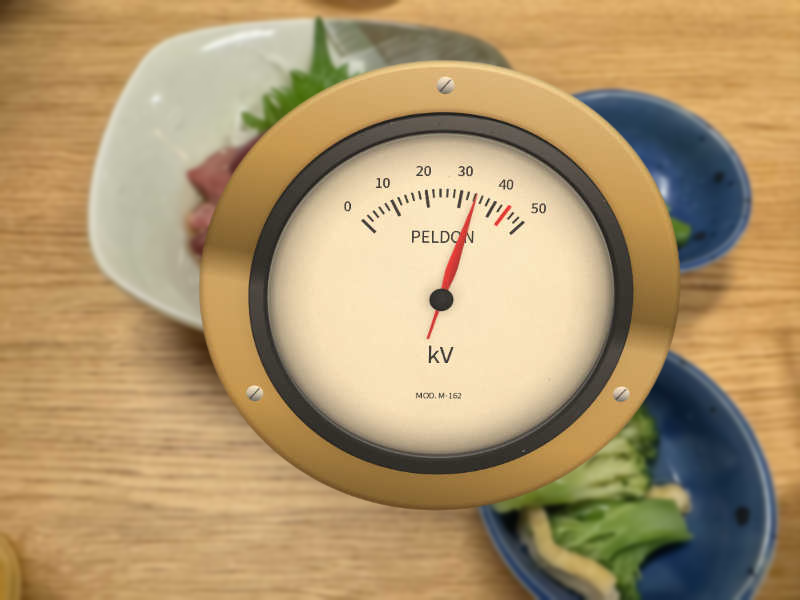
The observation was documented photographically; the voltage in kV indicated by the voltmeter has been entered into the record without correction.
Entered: 34 kV
